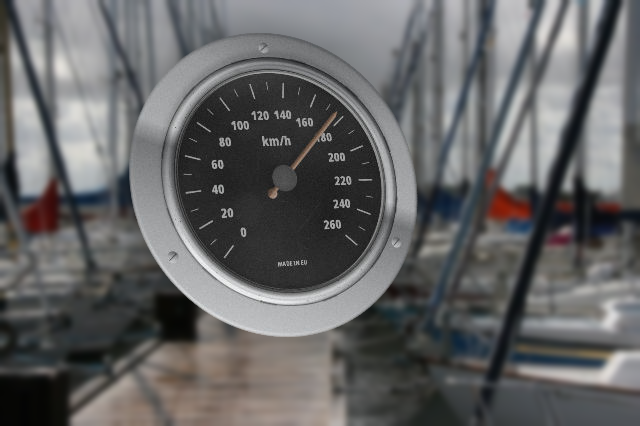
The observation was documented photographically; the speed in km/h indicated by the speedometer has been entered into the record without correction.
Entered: 175 km/h
